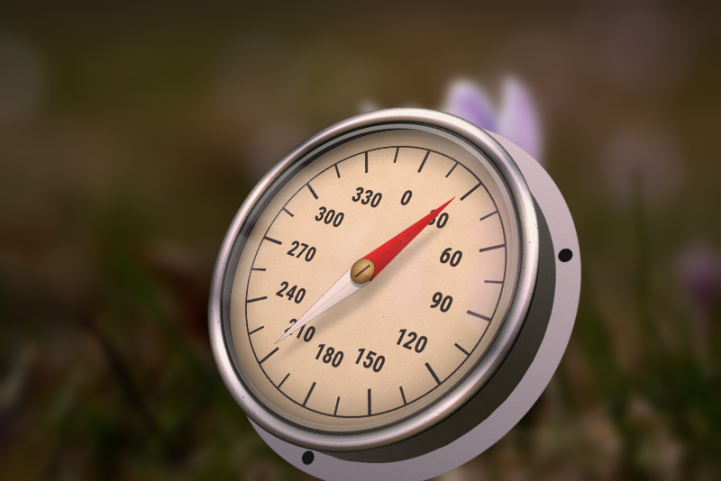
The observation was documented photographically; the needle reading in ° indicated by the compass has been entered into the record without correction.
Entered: 30 °
